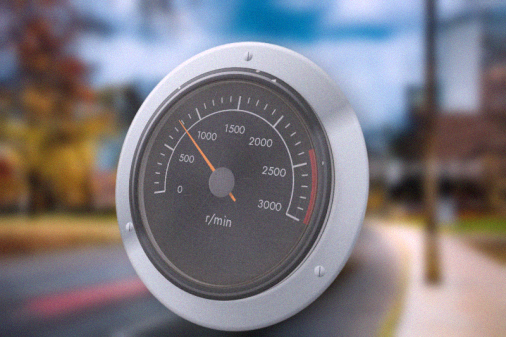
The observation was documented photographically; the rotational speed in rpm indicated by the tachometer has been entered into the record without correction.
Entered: 800 rpm
